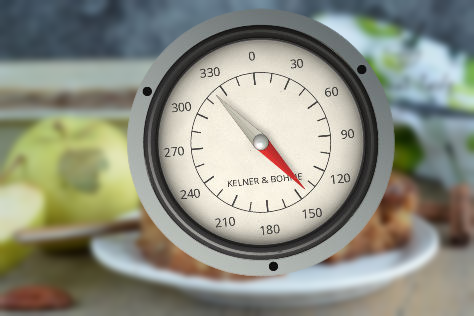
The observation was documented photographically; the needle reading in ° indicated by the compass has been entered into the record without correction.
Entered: 142.5 °
